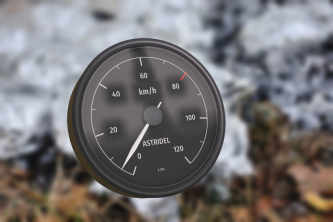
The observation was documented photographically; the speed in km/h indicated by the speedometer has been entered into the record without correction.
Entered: 5 km/h
